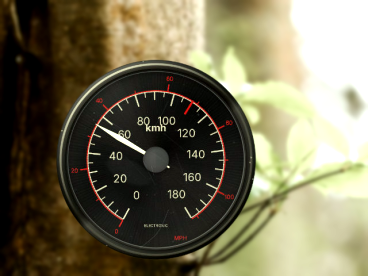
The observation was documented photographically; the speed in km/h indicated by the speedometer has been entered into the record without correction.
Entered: 55 km/h
